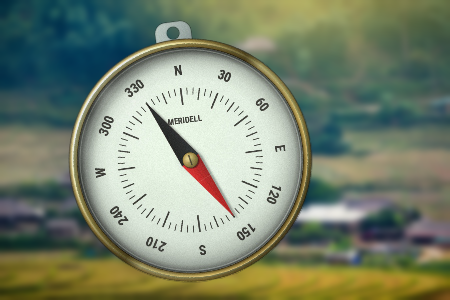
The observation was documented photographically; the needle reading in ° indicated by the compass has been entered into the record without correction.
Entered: 150 °
